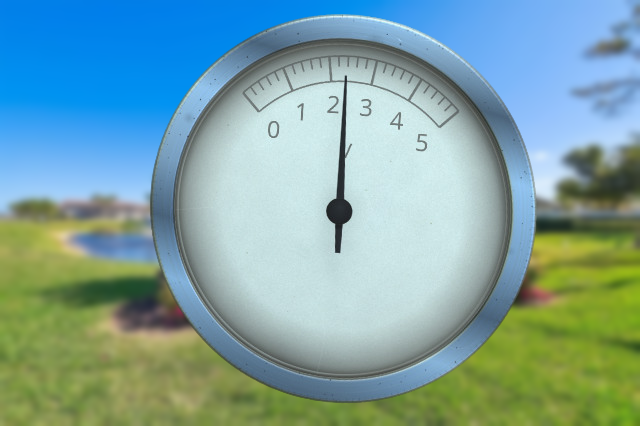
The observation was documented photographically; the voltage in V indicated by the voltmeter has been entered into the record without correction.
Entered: 2.4 V
